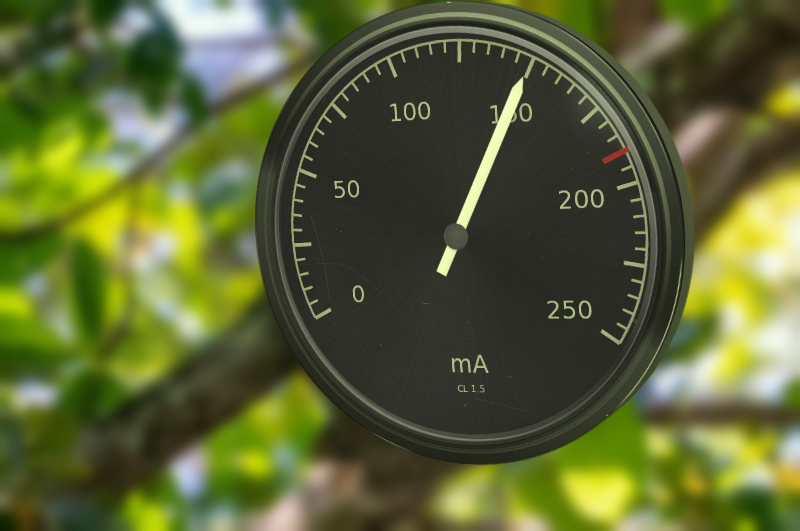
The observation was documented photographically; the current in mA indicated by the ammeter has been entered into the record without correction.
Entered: 150 mA
